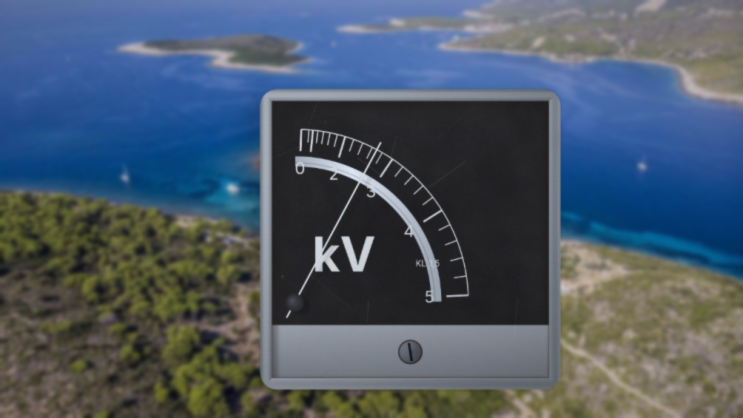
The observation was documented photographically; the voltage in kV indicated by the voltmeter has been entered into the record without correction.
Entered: 2.7 kV
